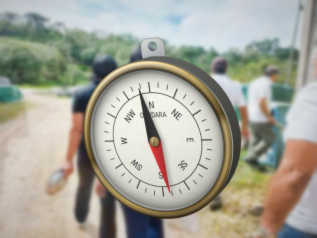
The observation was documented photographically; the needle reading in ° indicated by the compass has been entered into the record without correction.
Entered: 170 °
